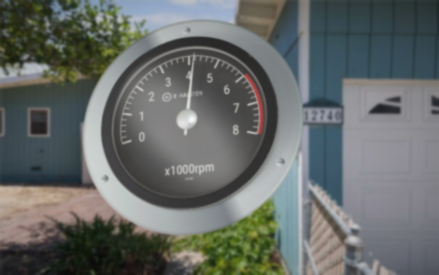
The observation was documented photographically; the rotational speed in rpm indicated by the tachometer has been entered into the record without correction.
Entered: 4200 rpm
